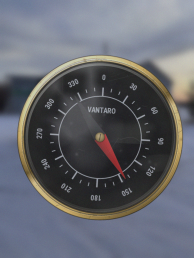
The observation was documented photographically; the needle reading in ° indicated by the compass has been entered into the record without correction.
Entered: 145 °
